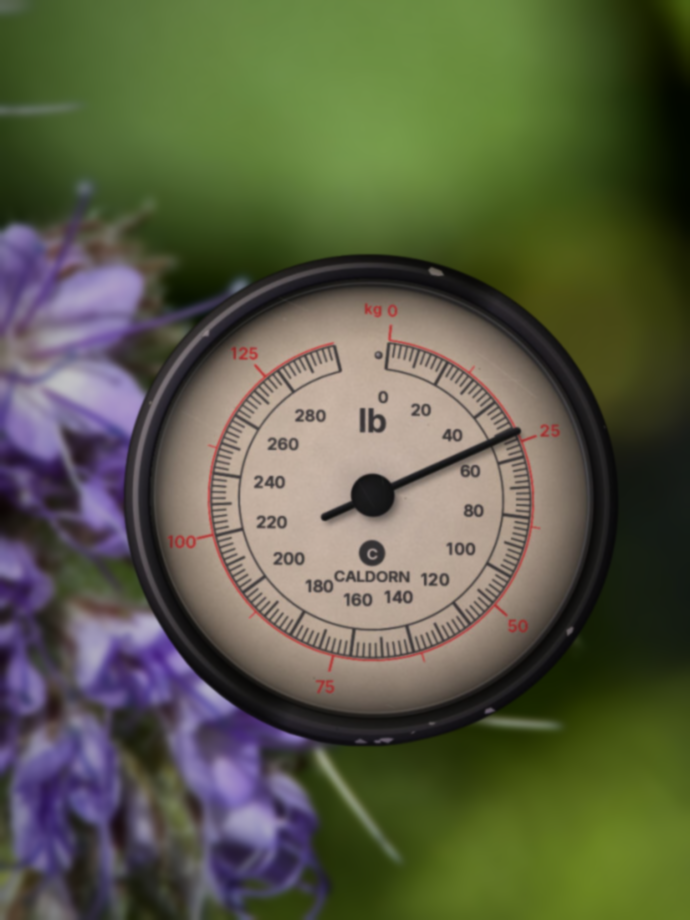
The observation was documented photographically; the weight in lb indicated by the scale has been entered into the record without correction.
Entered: 52 lb
